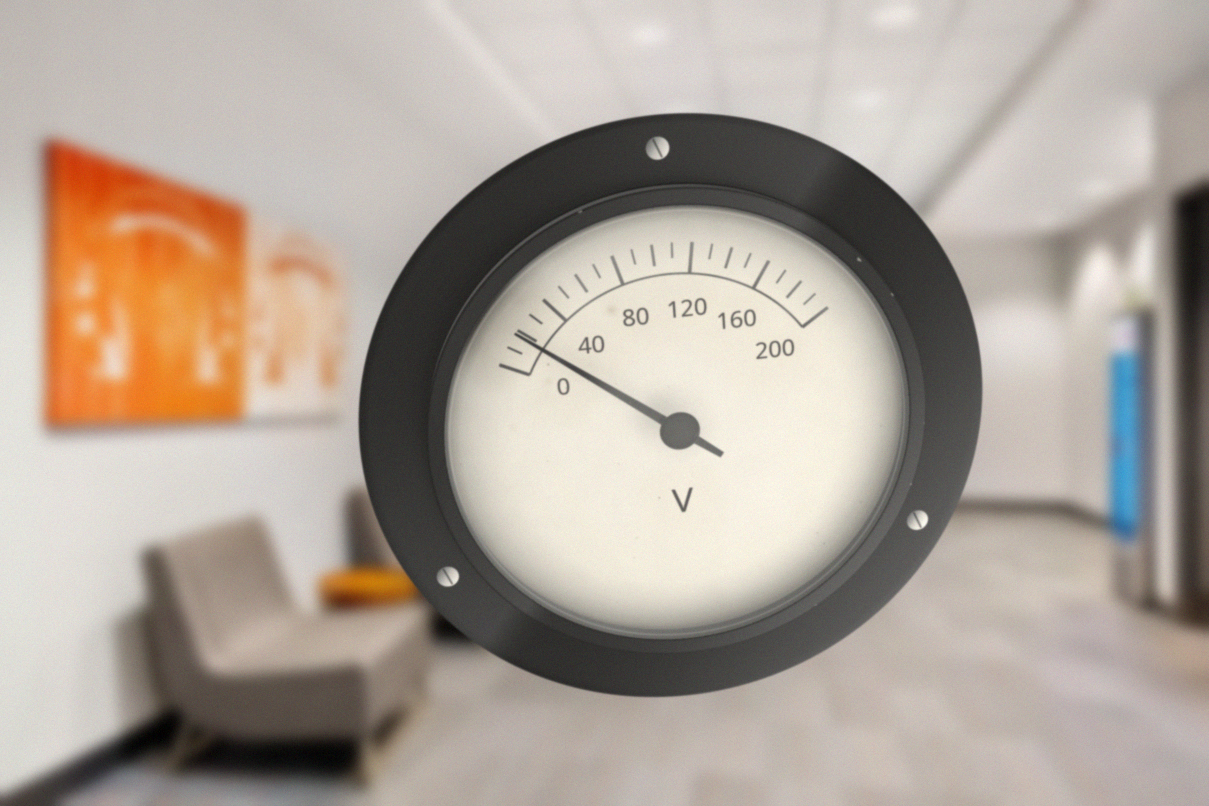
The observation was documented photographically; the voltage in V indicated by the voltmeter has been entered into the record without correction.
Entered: 20 V
